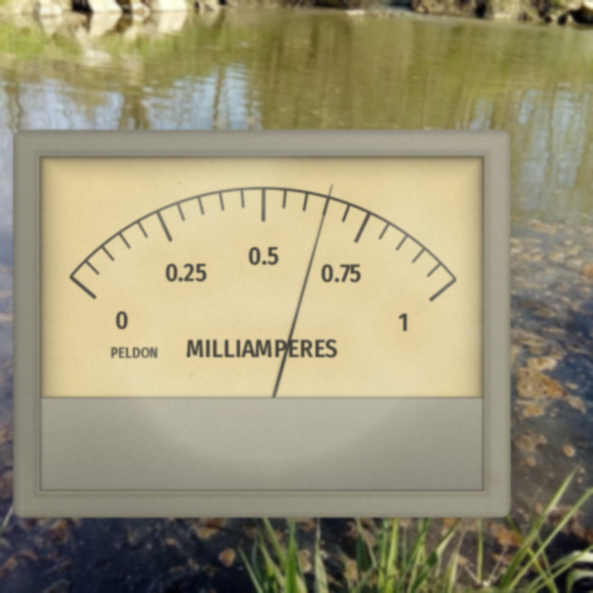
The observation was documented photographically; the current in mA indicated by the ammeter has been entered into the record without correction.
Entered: 0.65 mA
